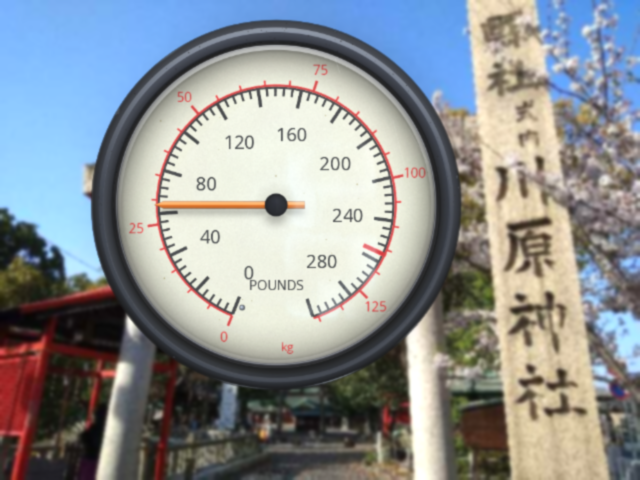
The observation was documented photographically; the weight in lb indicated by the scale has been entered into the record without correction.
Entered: 64 lb
